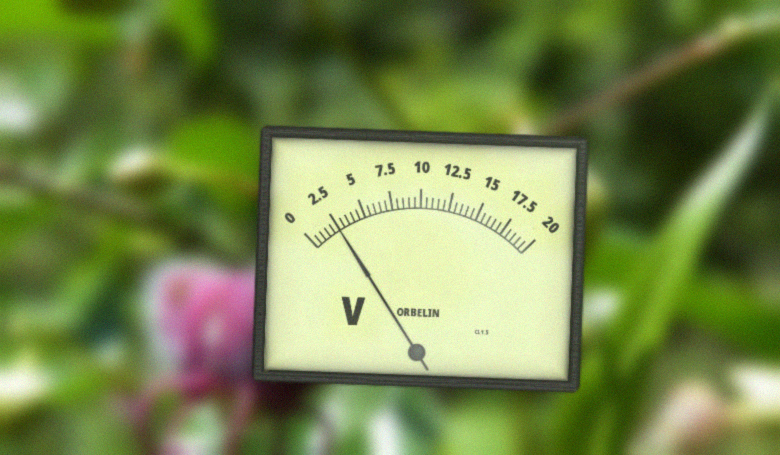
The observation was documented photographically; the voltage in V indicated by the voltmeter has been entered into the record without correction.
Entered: 2.5 V
